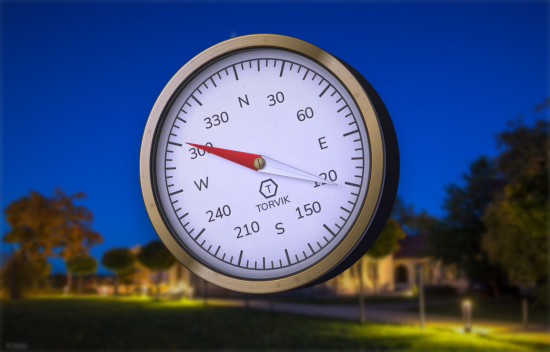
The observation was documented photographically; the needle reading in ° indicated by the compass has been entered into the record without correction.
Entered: 302.5 °
